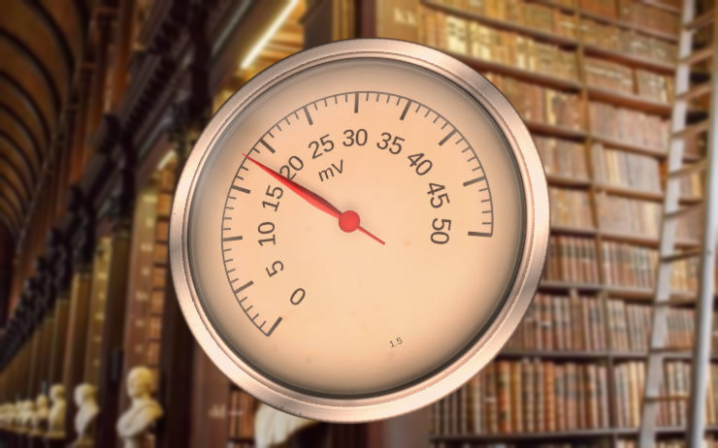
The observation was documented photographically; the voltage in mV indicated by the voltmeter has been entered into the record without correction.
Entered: 18 mV
